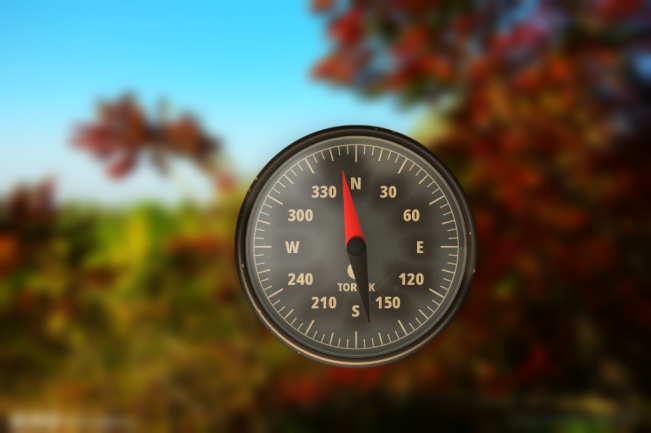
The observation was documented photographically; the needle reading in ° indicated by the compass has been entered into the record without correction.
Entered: 350 °
